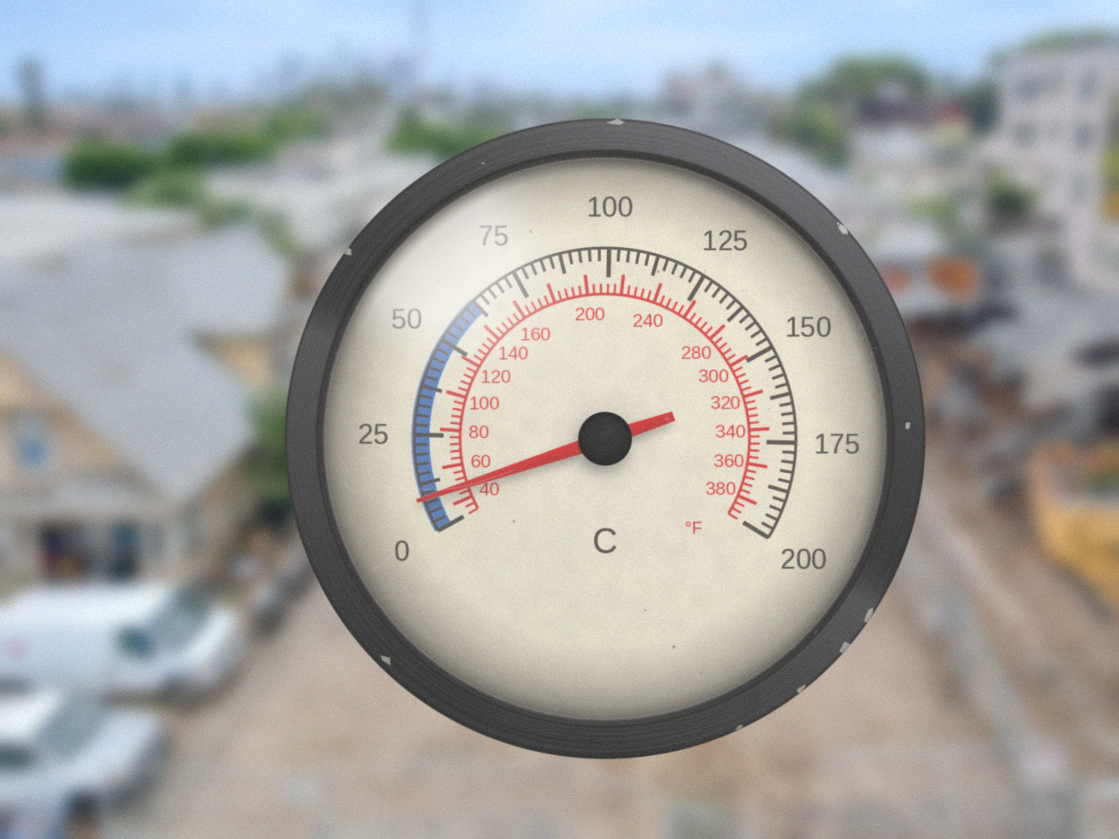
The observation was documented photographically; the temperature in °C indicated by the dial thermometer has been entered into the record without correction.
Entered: 8.75 °C
